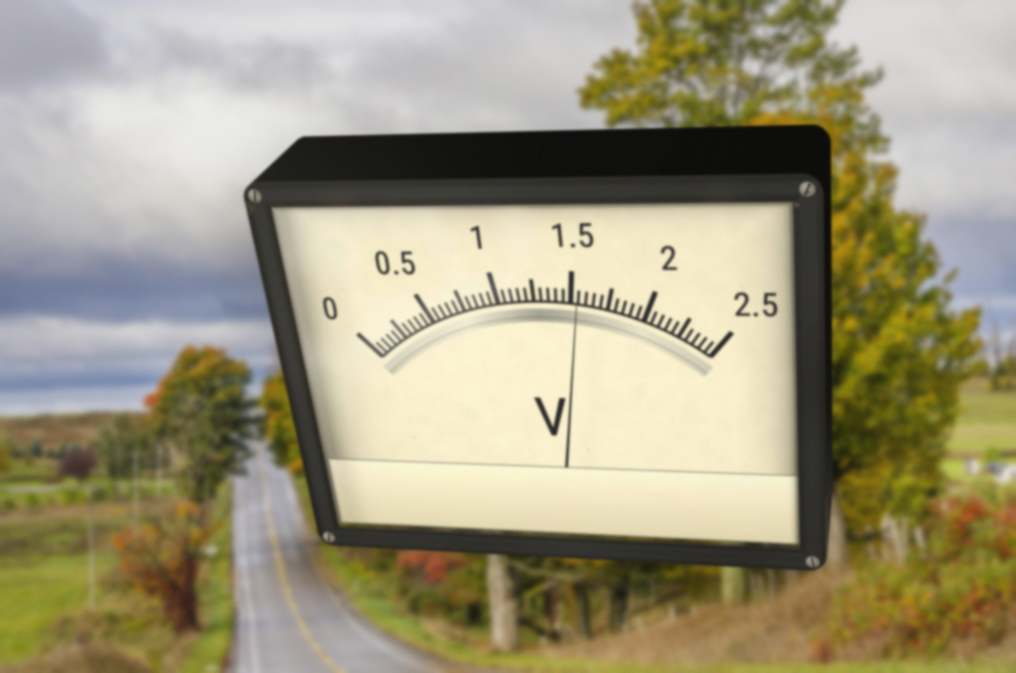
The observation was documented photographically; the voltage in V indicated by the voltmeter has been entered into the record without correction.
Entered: 1.55 V
